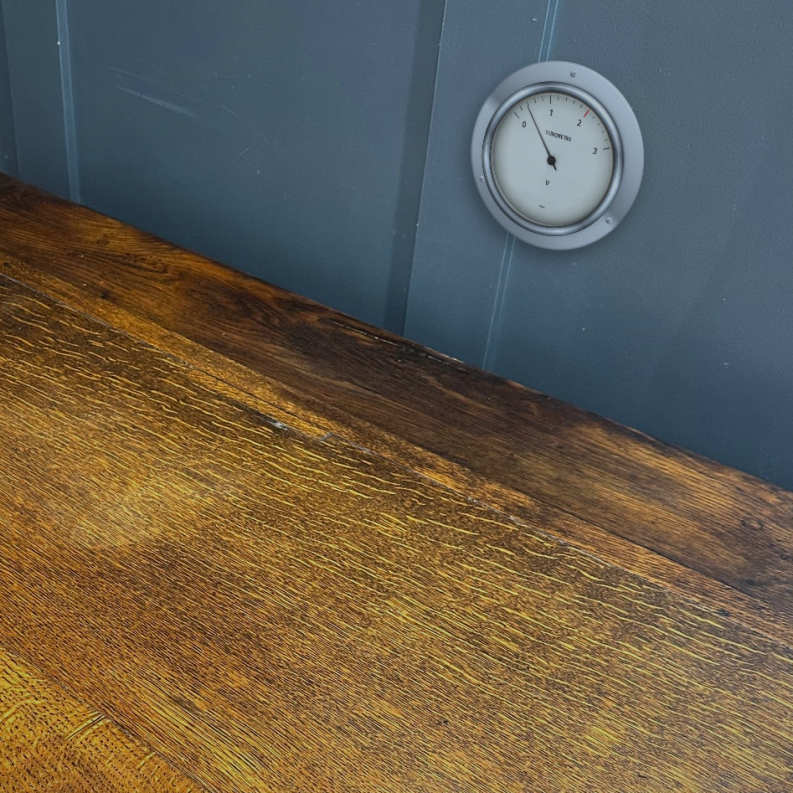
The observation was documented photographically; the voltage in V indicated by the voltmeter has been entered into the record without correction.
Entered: 0.4 V
